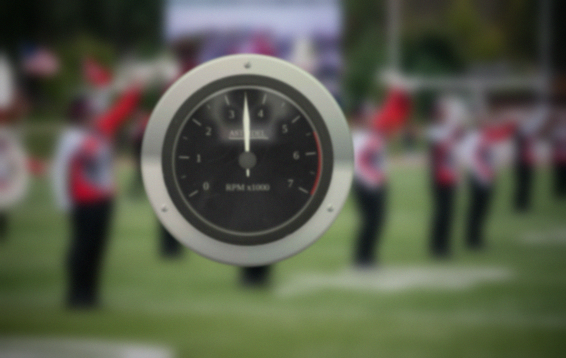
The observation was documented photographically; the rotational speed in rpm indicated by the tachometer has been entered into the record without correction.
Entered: 3500 rpm
